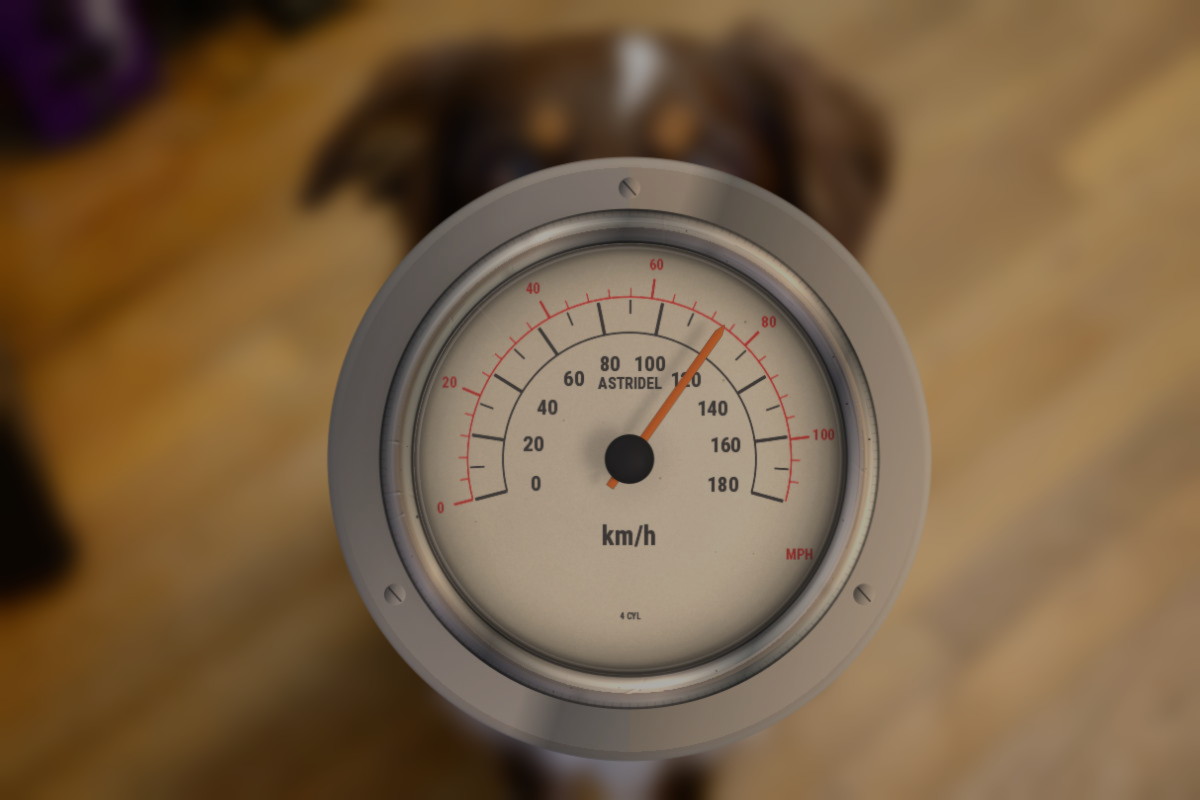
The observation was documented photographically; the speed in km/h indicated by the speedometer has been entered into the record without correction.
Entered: 120 km/h
